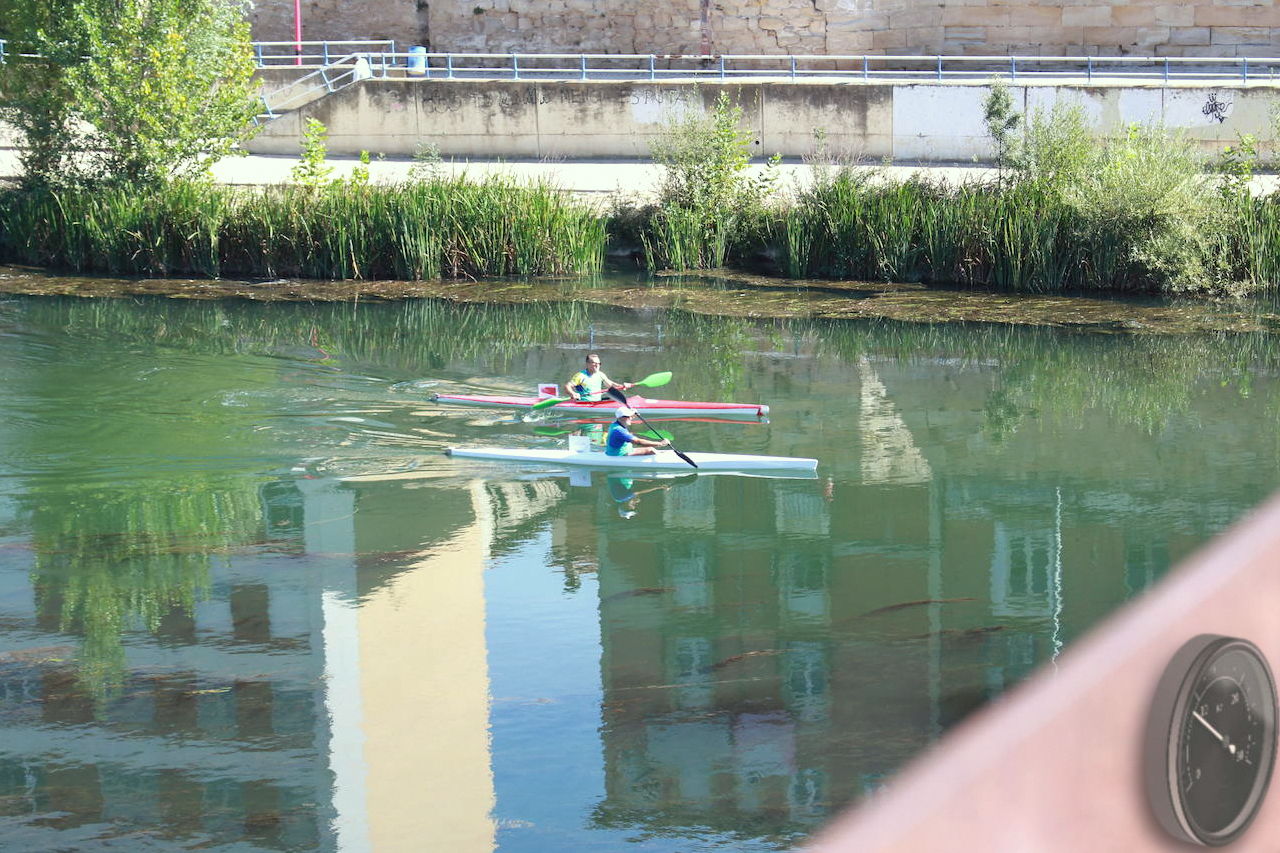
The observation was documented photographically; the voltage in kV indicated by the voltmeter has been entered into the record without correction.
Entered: 8 kV
